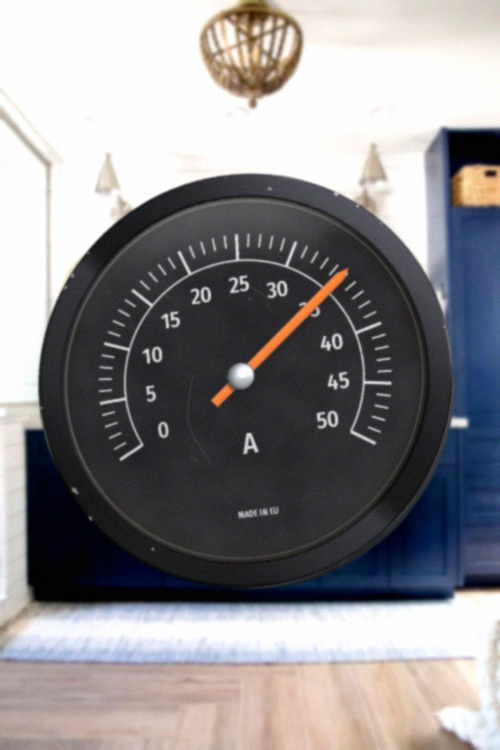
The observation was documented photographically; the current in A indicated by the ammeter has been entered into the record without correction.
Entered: 35 A
